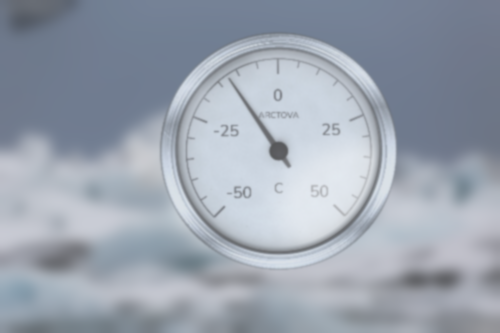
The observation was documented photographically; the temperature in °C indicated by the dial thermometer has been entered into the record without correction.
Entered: -12.5 °C
